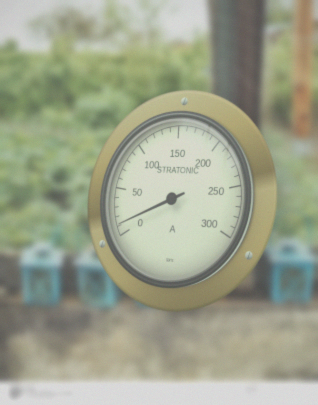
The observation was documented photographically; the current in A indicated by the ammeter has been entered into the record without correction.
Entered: 10 A
